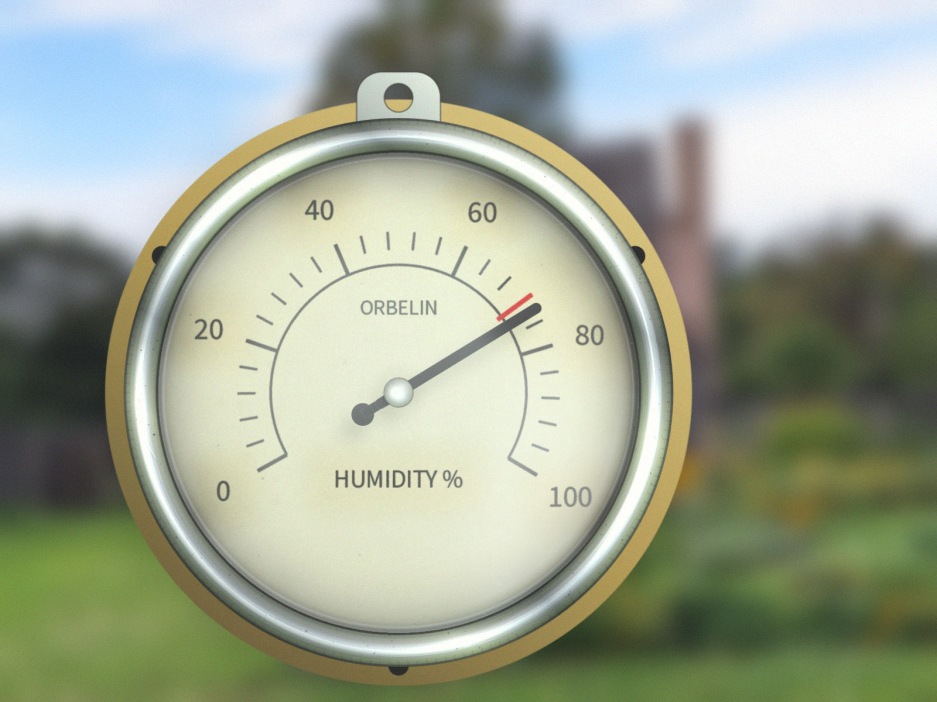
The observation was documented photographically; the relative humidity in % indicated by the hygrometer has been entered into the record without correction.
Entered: 74 %
